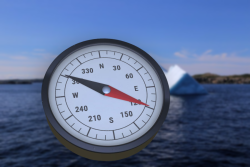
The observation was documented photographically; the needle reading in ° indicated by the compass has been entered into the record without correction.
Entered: 120 °
